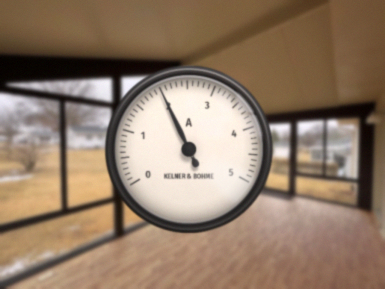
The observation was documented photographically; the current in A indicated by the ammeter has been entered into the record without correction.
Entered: 2 A
